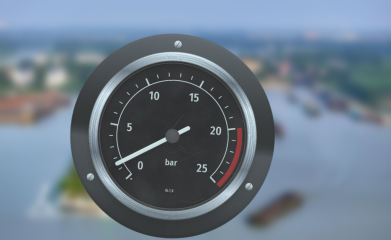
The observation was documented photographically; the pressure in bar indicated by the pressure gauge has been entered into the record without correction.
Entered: 1.5 bar
